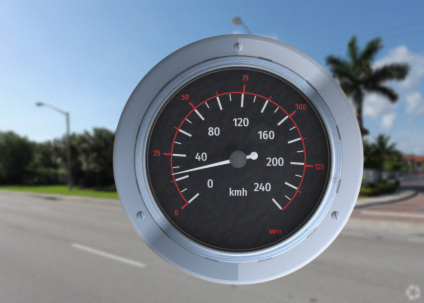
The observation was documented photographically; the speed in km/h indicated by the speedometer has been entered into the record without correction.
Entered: 25 km/h
